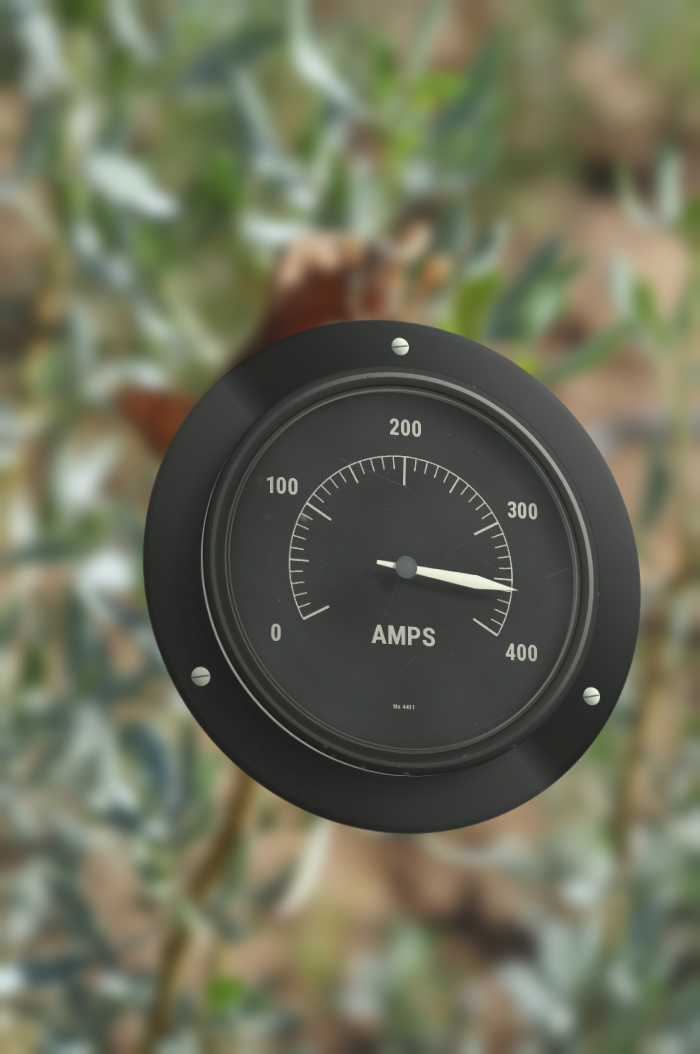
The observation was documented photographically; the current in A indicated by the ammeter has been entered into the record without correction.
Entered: 360 A
